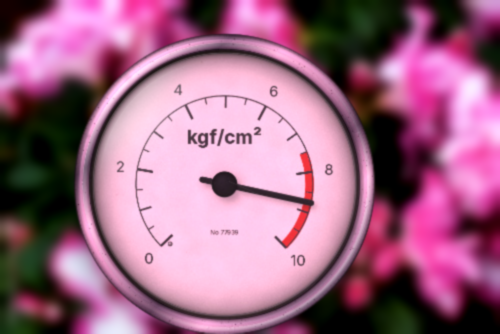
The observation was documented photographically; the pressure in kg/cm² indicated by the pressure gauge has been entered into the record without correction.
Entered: 8.75 kg/cm²
